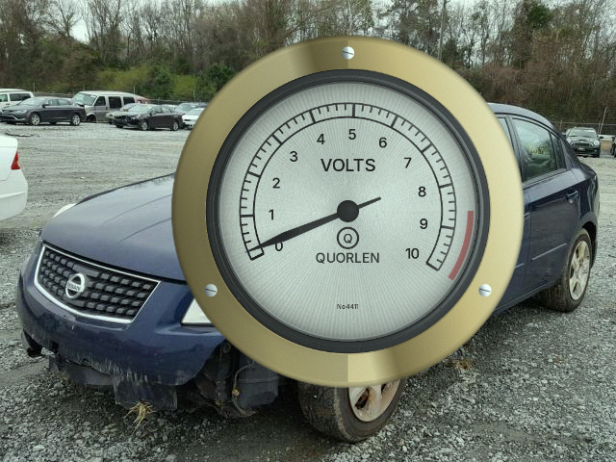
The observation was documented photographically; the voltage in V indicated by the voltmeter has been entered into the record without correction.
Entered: 0.2 V
